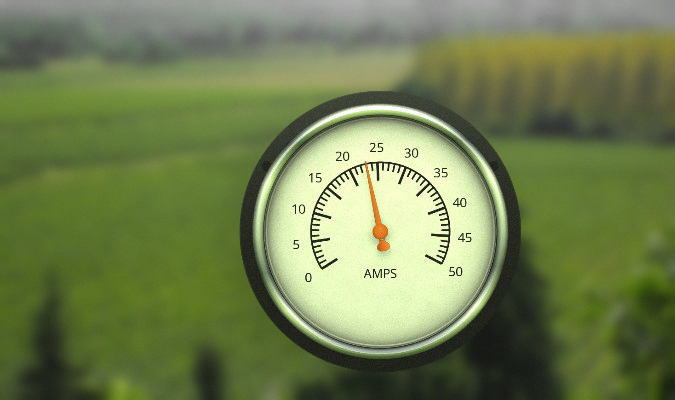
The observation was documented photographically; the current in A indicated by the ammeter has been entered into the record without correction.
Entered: 23 A
